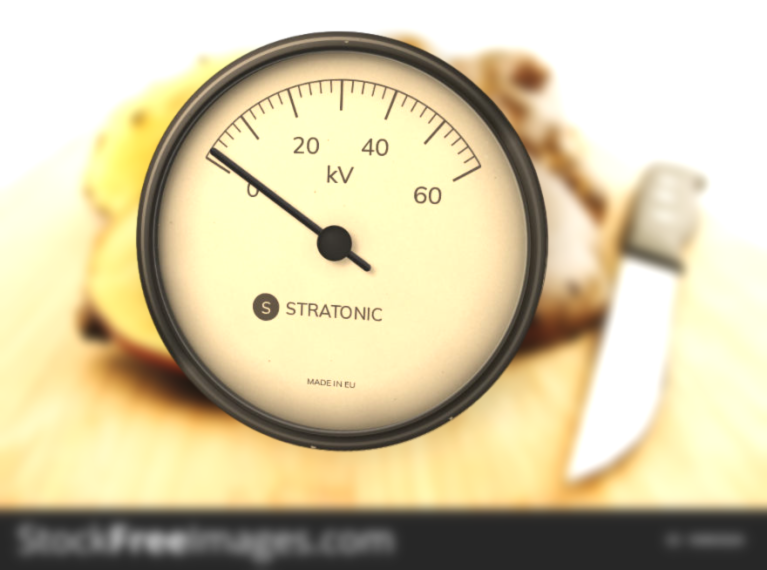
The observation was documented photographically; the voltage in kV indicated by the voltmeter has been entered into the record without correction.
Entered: 2 kV
